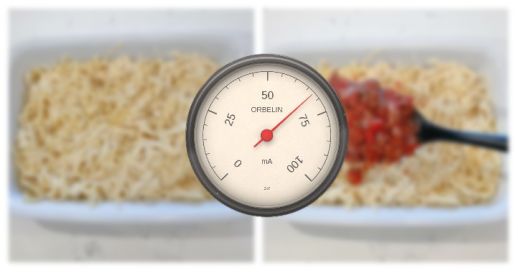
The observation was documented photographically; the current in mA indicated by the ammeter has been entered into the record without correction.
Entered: 67.5 mA
